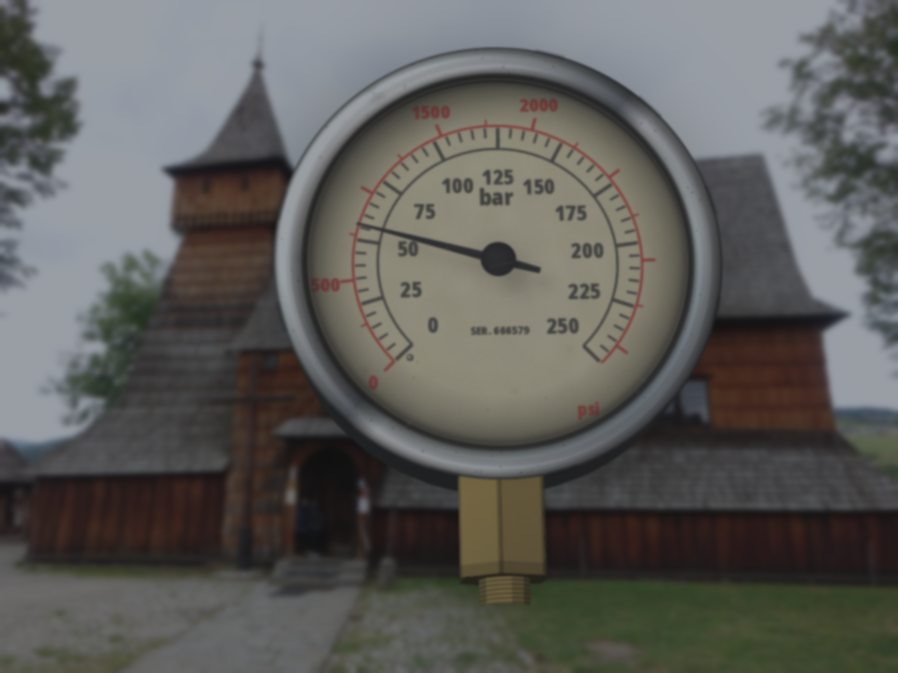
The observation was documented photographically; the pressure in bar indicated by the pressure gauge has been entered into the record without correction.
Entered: 55 bar
